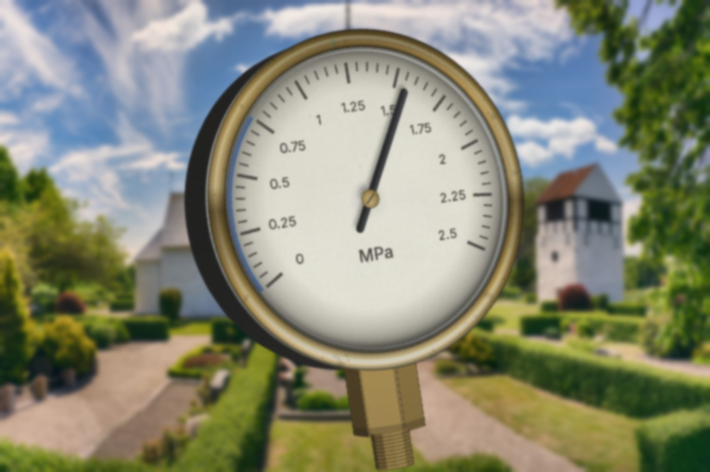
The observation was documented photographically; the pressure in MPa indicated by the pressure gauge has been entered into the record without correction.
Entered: 1.55 MPa
